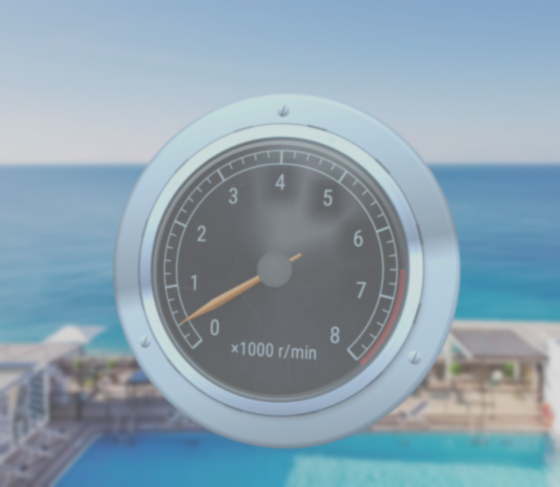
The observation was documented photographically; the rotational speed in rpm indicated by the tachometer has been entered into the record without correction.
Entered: 400 rpm
